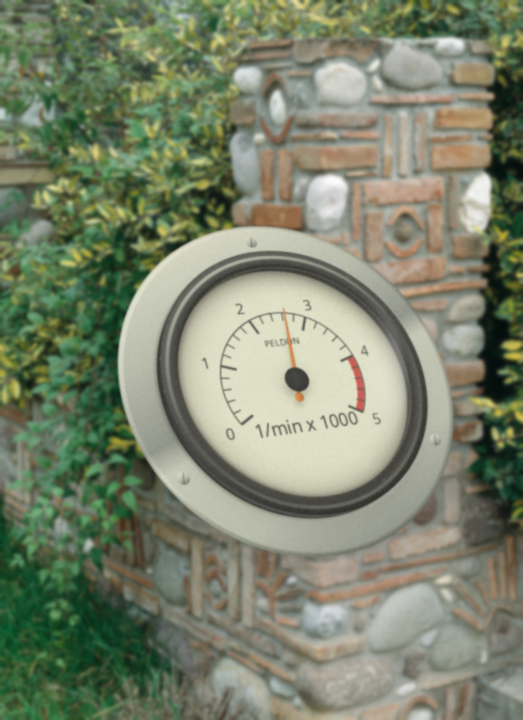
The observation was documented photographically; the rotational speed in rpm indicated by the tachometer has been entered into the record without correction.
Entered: 2600 rpm
